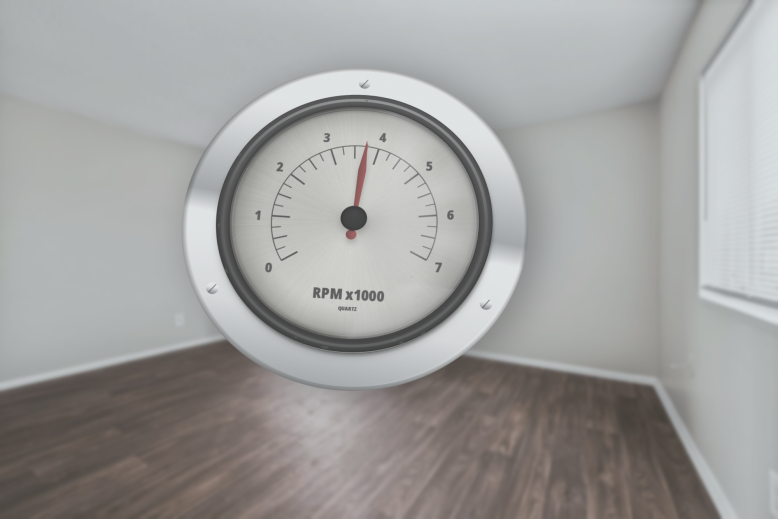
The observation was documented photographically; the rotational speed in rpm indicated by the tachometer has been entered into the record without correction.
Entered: 3750 rpm
